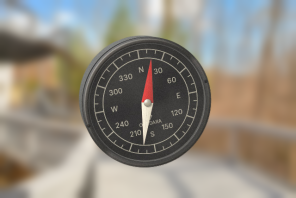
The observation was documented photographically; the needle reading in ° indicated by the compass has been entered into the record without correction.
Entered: 15 °
